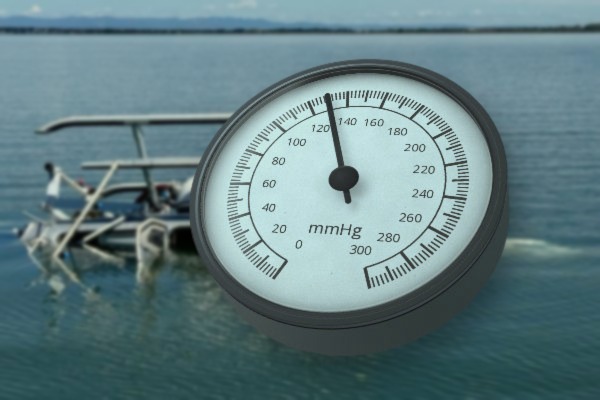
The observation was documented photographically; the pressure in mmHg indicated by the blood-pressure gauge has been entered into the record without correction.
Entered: 130 mmHg
